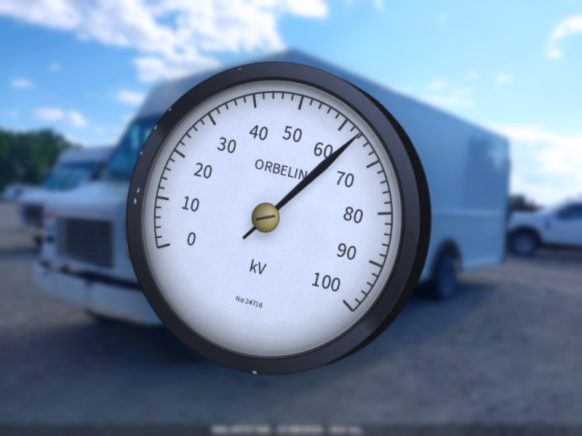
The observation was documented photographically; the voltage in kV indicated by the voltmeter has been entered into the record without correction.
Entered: 64 kV
